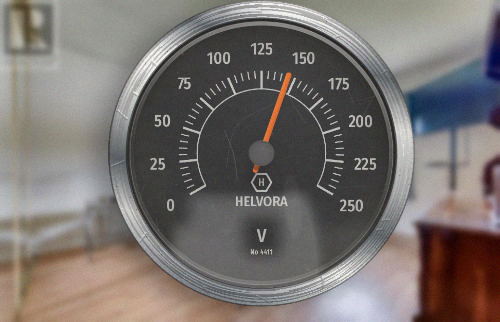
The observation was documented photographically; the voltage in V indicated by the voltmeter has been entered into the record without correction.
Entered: 145 V
